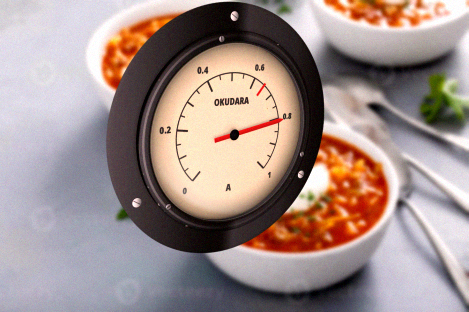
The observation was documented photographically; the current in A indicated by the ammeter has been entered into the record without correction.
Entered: 0.8 A
